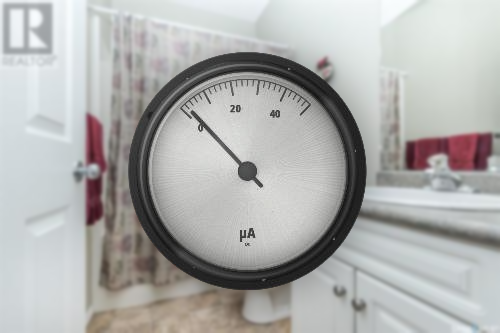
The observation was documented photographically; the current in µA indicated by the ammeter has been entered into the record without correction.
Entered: 2 µA
